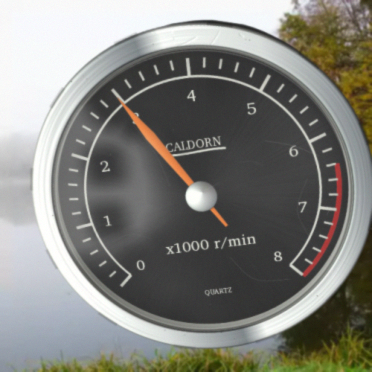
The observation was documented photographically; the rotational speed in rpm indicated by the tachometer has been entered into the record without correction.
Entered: 3000 rpm
